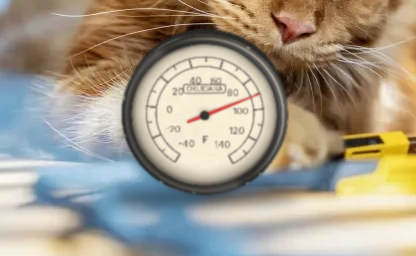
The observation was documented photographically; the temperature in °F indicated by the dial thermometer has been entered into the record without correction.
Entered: 90 °F
